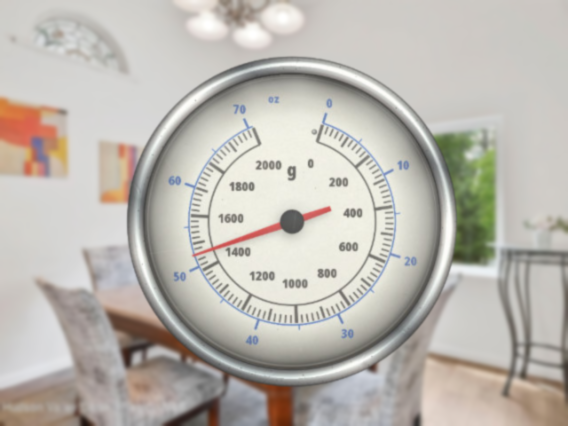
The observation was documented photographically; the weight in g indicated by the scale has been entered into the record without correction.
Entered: 1460 g
